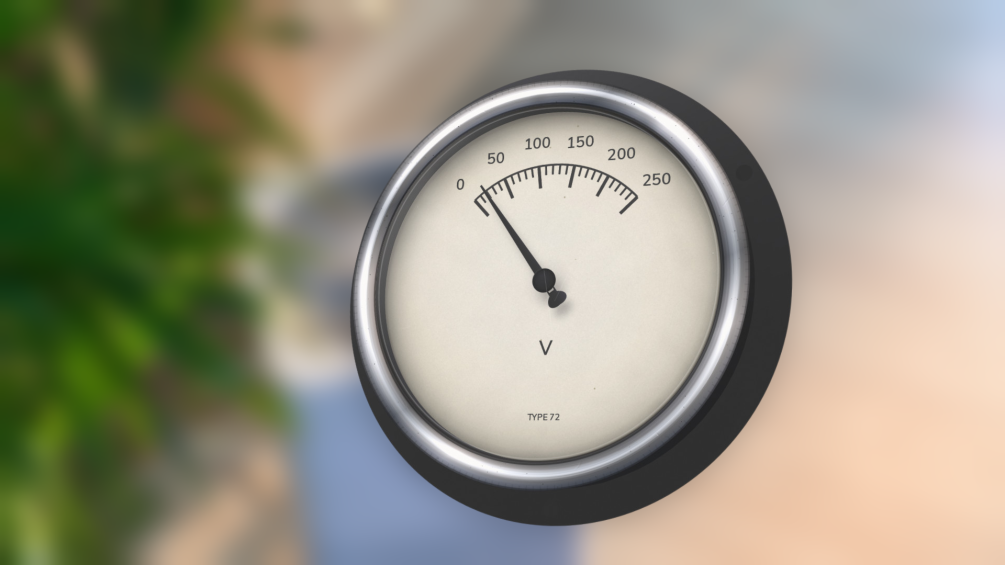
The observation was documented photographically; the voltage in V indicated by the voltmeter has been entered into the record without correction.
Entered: 20 V
